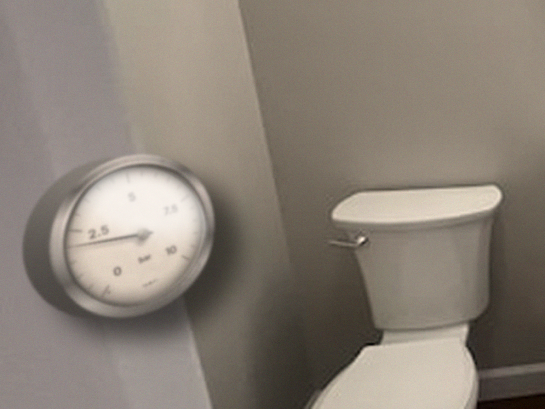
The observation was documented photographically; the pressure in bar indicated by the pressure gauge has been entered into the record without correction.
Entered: 2 bar
